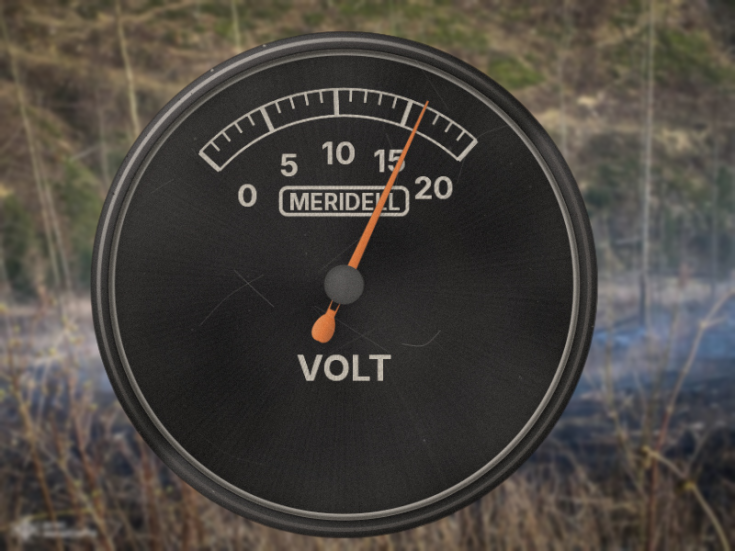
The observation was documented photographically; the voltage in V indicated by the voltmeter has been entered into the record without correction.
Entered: 16 V
